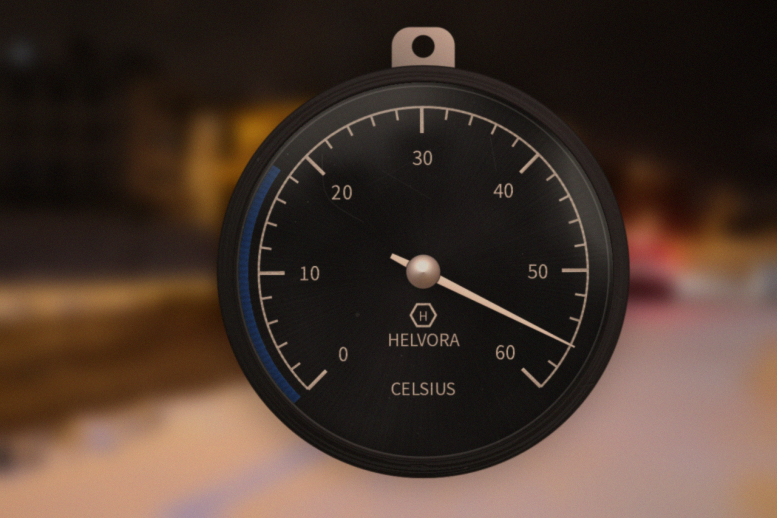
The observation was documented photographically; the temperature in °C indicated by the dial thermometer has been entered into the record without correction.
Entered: 56 °C
